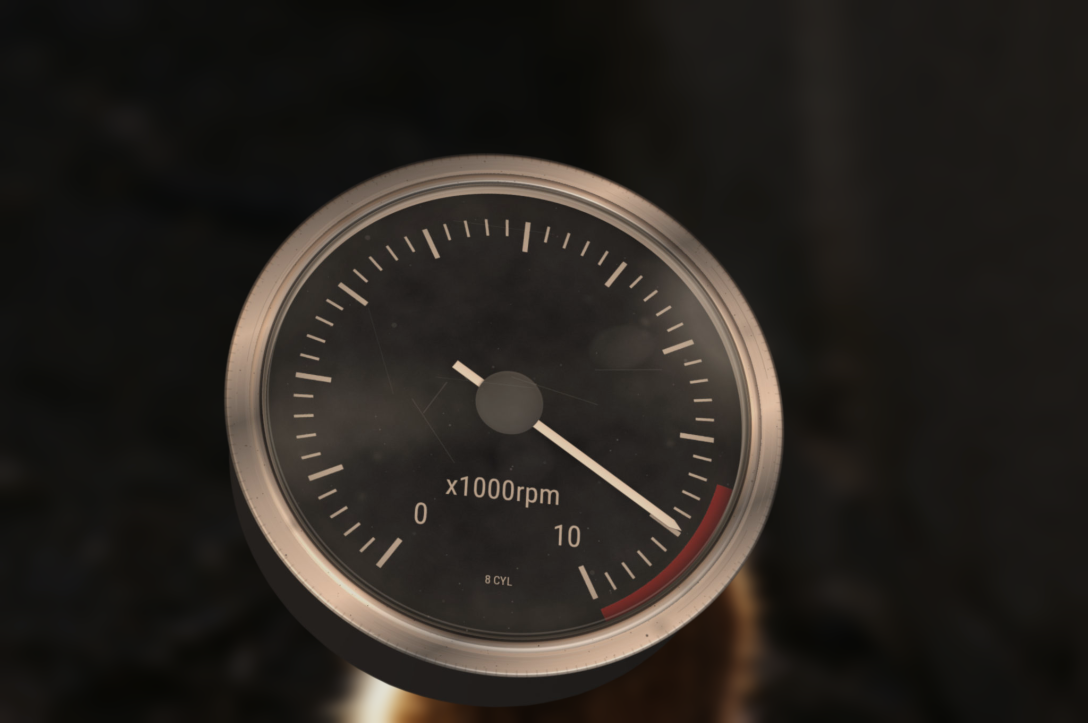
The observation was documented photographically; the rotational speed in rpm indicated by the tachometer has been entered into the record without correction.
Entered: 9000 rpm
